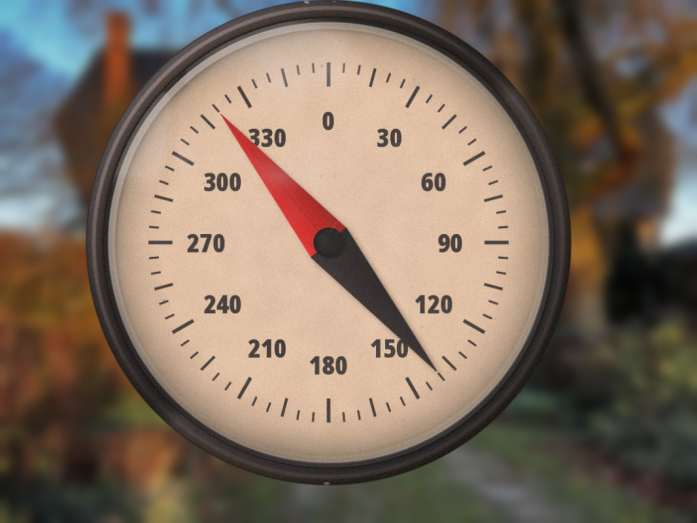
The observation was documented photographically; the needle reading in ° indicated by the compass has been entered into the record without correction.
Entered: 320 °
